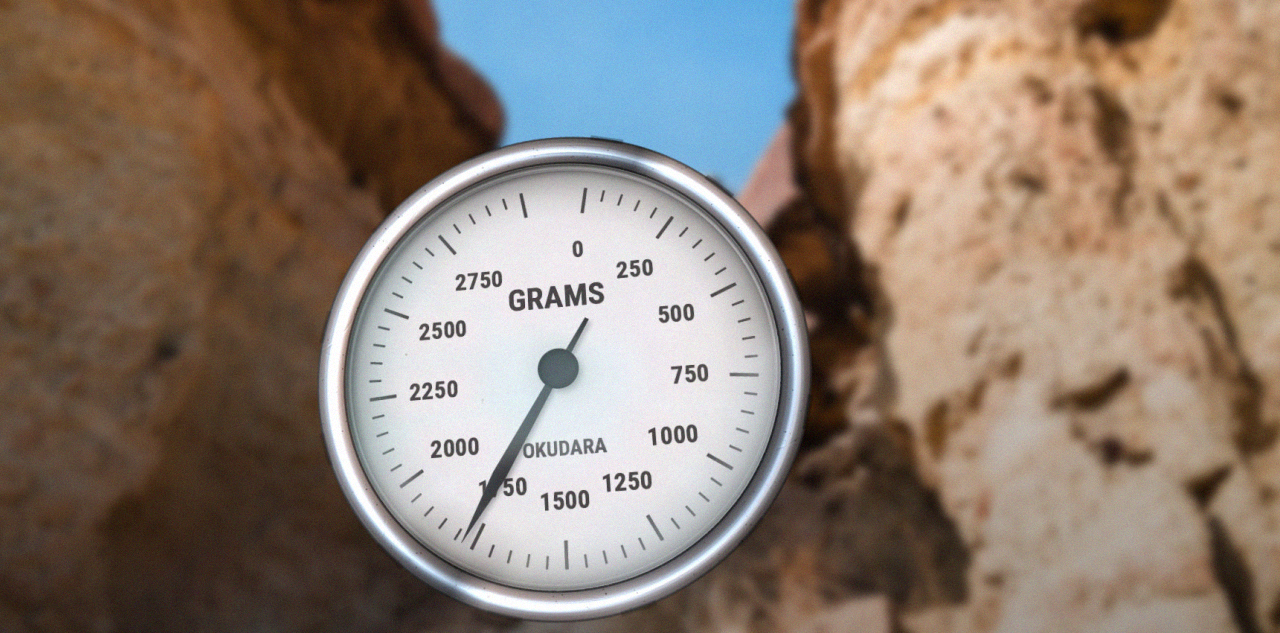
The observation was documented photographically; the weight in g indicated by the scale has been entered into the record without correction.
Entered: 1775 g
